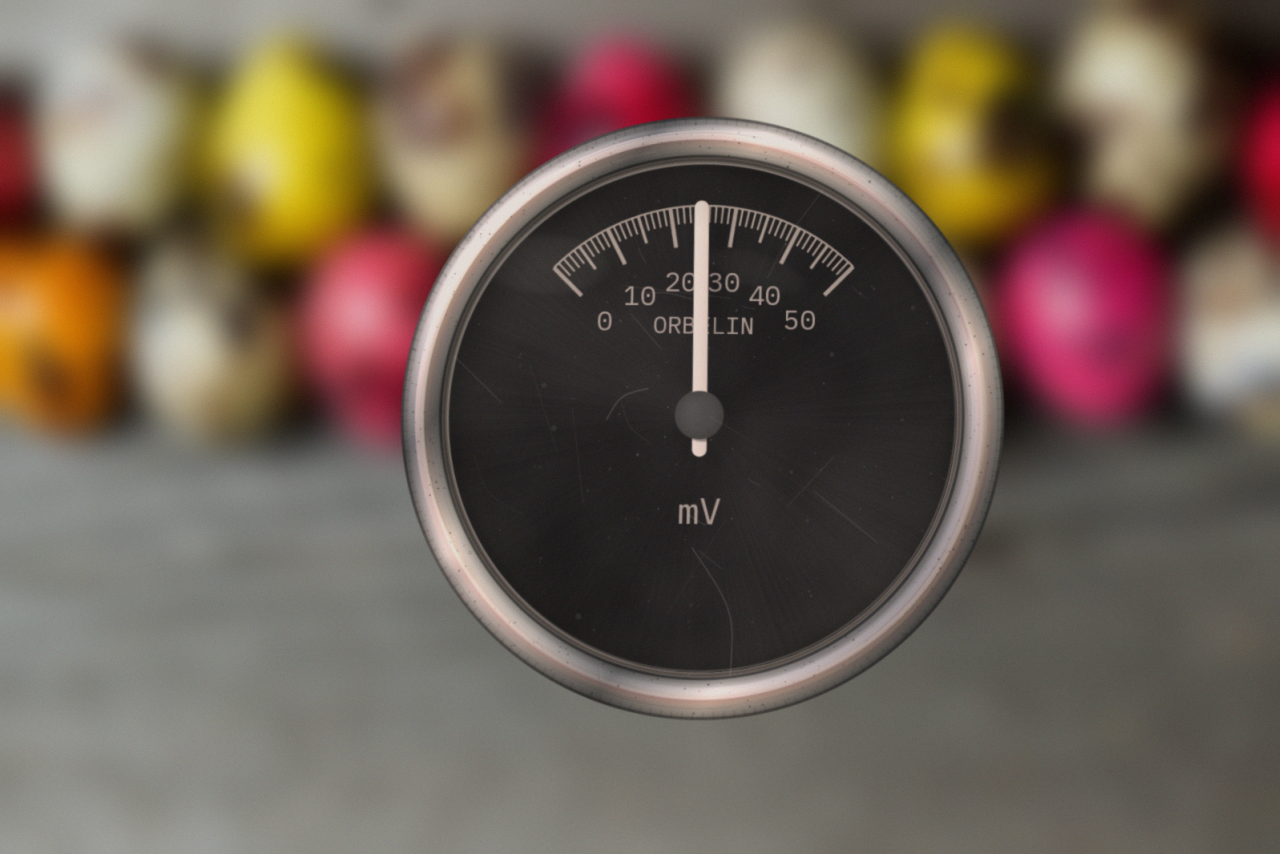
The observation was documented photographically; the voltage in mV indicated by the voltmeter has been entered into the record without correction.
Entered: 25 mV
